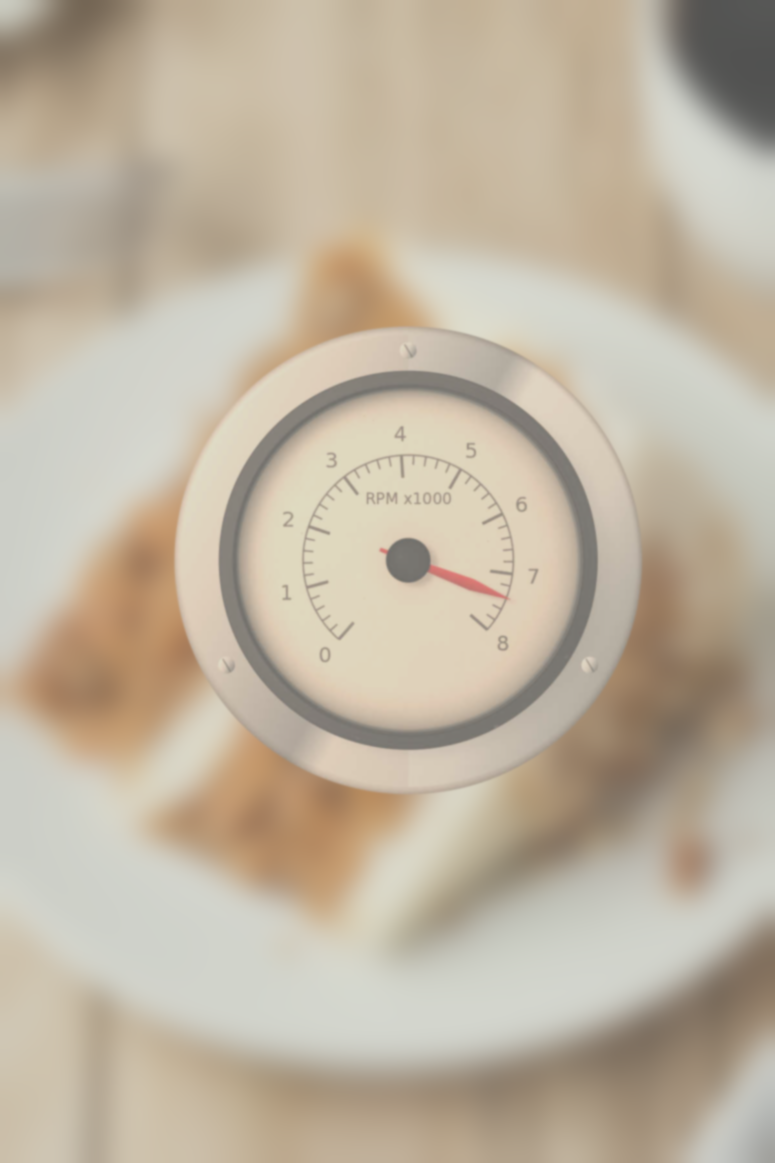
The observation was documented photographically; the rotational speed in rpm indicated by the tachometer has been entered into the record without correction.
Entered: 7400 rpm
